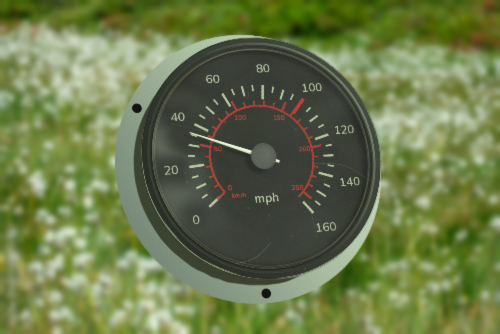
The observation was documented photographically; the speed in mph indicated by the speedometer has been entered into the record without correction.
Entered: 35 mph
